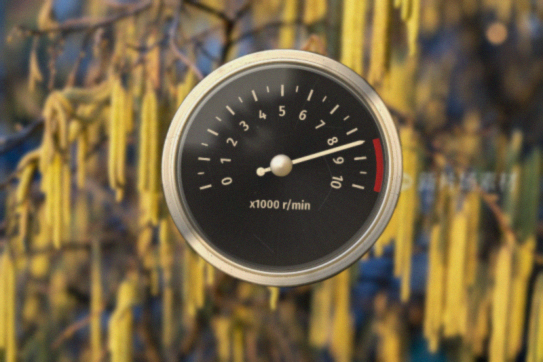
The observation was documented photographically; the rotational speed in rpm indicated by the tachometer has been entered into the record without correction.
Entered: 8500 rpm
